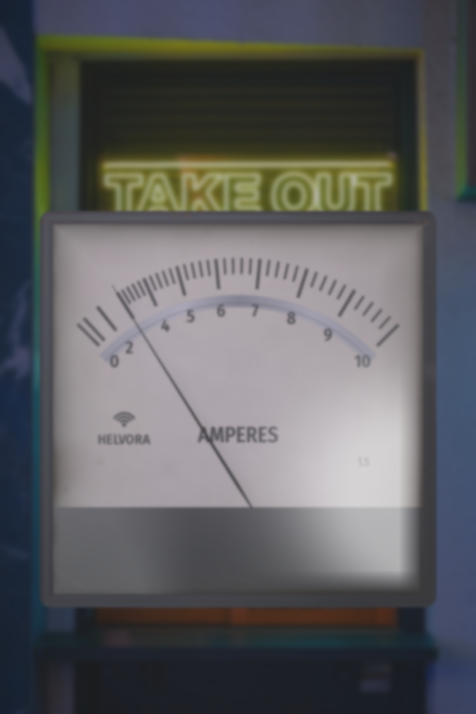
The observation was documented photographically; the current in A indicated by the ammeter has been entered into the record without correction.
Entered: 3 A
